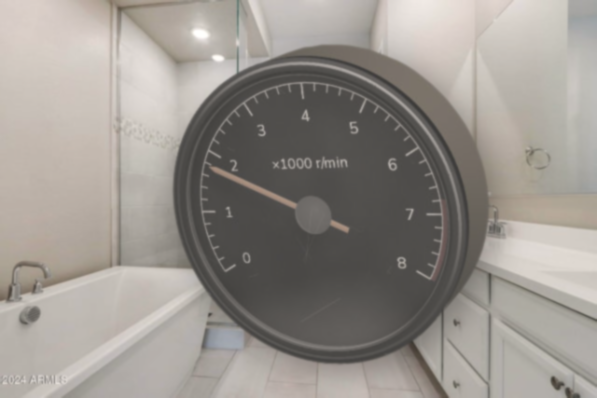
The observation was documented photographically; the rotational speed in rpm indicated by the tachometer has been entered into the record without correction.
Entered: 1800 rpm
